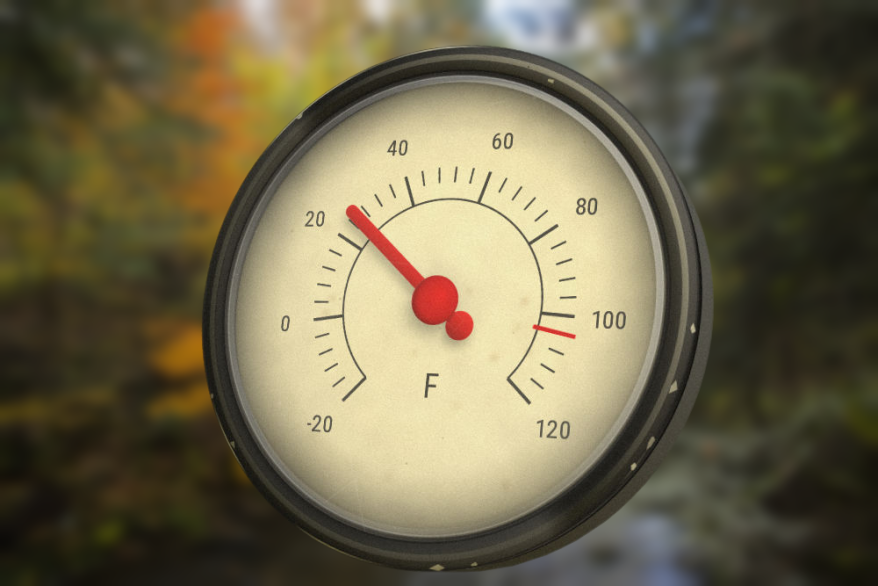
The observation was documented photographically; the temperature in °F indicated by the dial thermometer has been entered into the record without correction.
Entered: 26 °F
